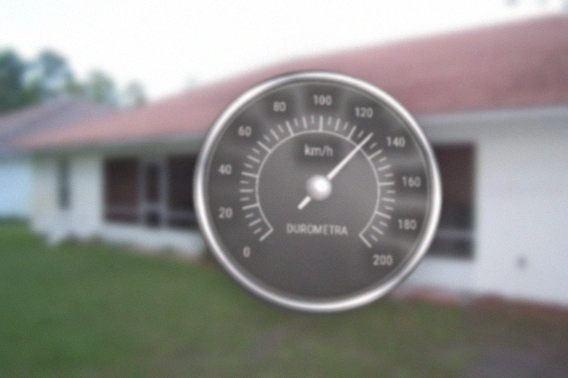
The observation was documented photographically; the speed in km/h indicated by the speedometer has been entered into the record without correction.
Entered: 130 km/h
